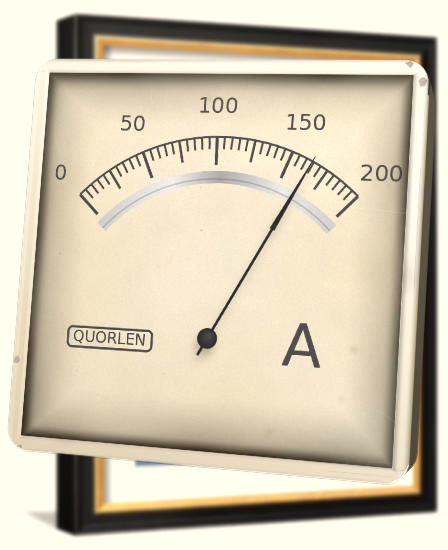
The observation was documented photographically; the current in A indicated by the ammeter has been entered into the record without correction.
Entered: 165 A
